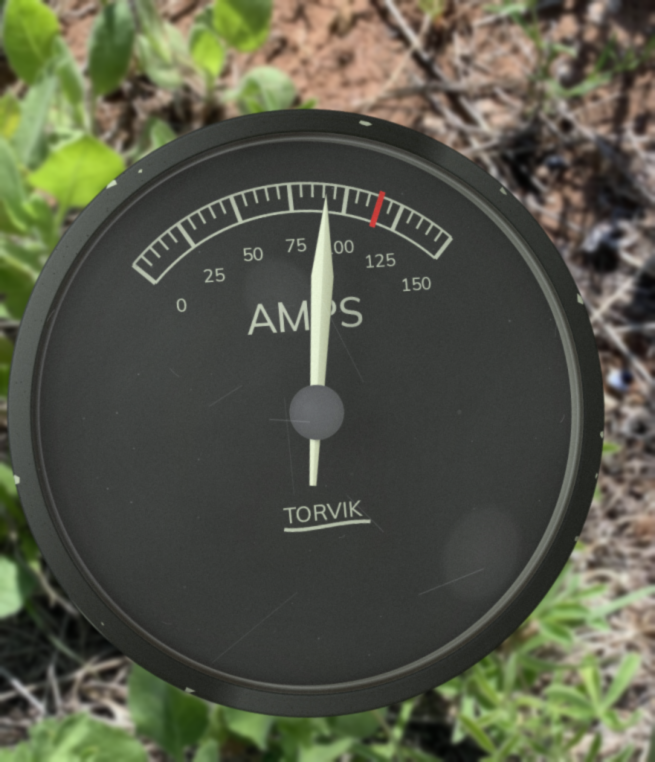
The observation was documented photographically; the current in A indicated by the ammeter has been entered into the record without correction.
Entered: 90 A
